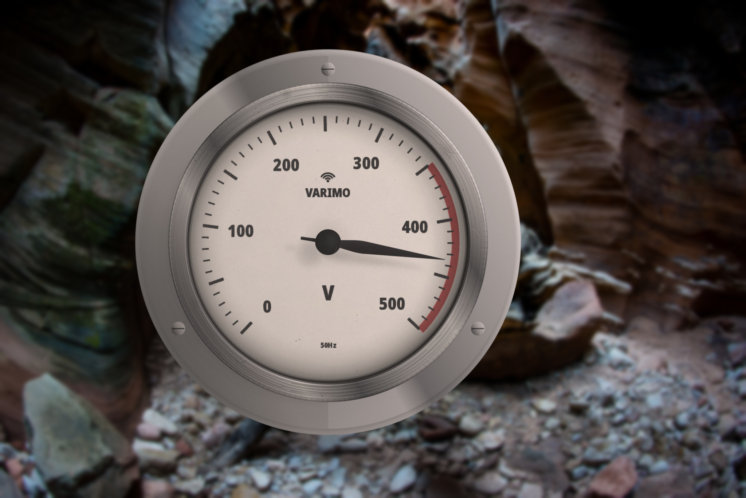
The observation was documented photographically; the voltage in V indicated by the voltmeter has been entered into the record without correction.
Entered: 435 V
